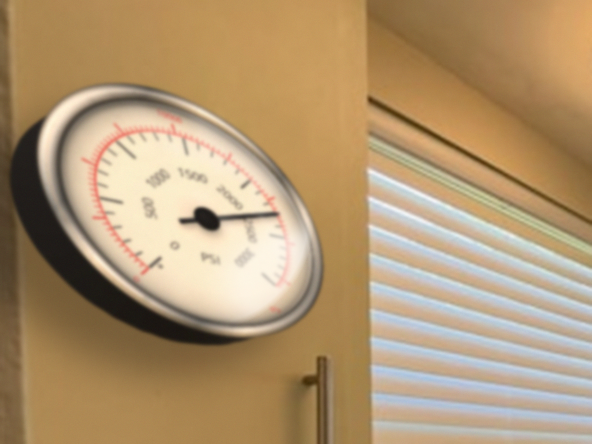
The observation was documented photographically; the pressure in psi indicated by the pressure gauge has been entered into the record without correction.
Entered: 2300 psi
